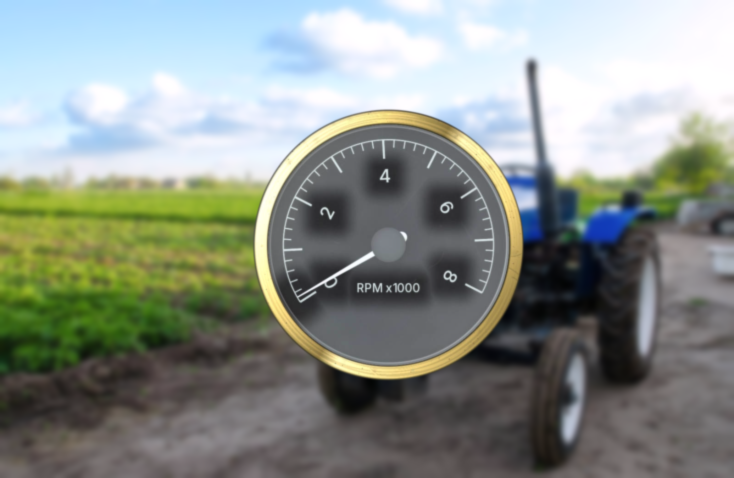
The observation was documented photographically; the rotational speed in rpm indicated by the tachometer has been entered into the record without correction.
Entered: 100 rpm
